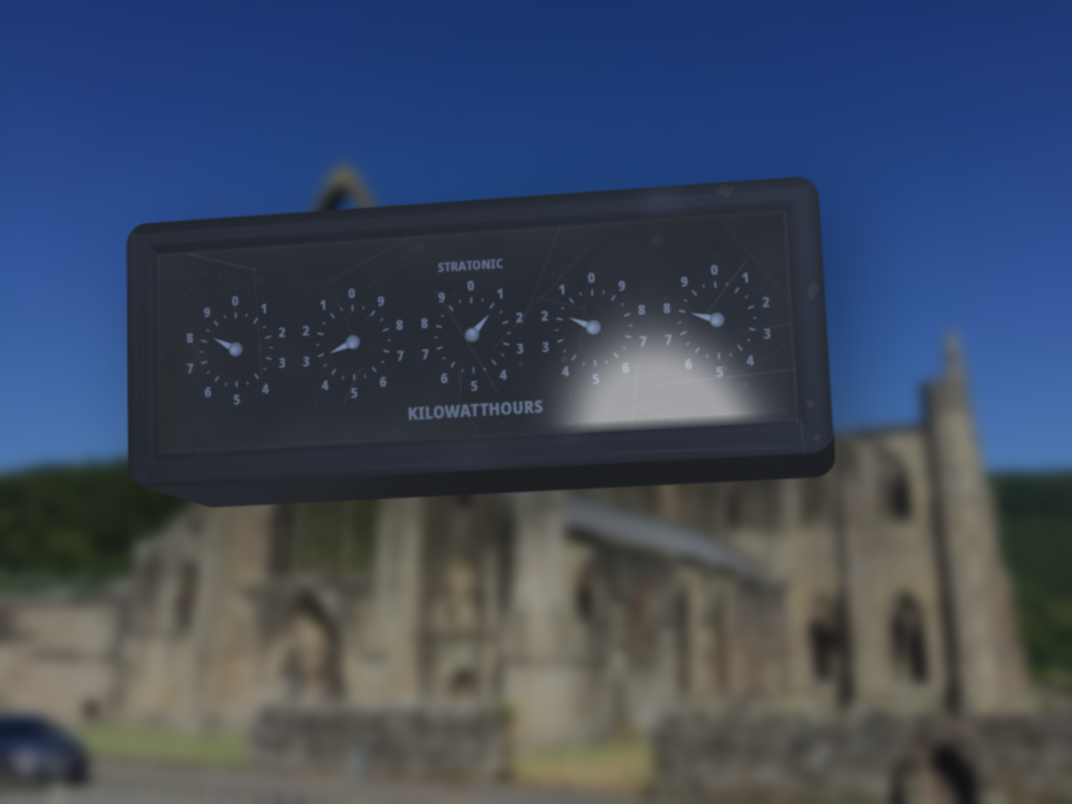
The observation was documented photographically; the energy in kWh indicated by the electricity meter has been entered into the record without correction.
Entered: 83118 kWh
